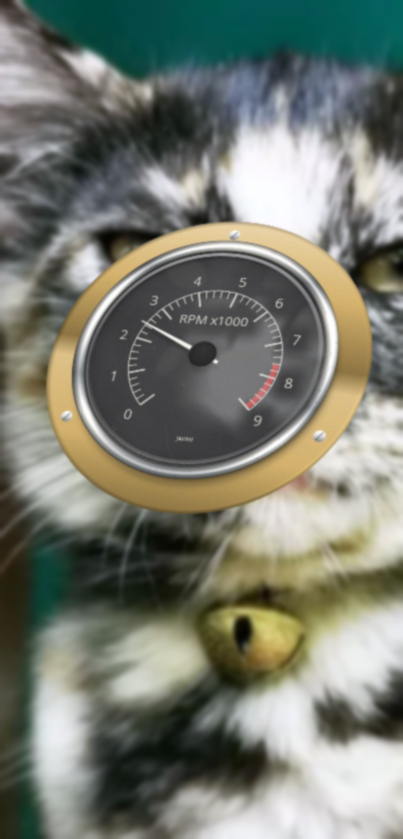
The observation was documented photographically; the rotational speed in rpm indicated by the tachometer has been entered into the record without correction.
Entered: 2400 rpm
